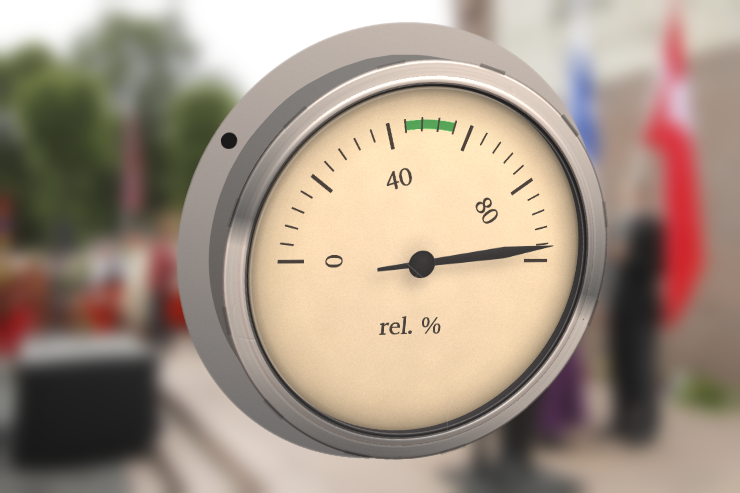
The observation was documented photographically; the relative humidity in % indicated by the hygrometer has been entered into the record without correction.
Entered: 96 %
